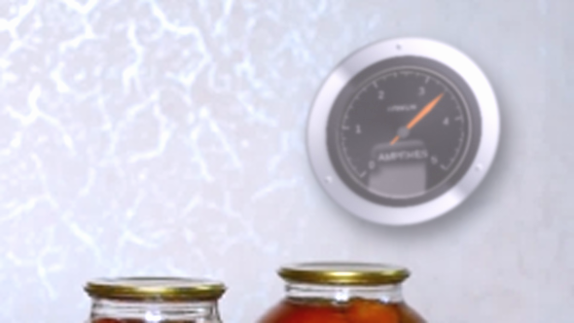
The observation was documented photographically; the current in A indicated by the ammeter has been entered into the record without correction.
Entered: 3.4 A
